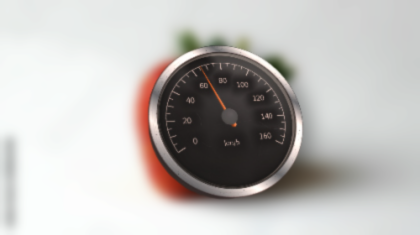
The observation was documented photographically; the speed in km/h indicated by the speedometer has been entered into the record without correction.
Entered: 65 km/h
